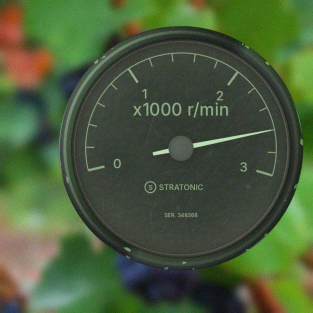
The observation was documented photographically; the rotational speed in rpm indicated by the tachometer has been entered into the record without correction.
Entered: 2600 rpm
